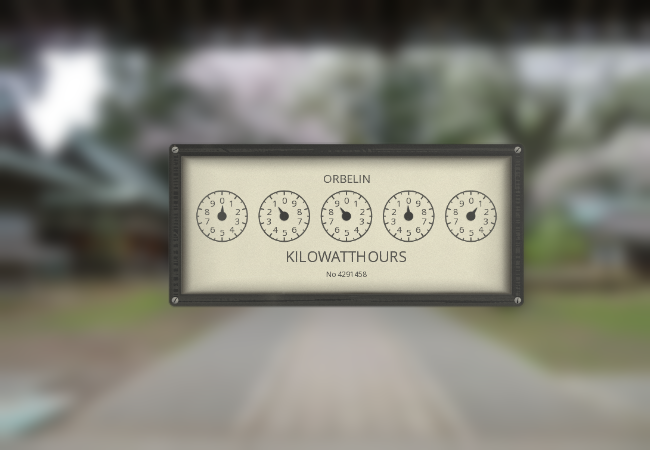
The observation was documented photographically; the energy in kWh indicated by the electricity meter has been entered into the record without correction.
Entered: 901 kWh
